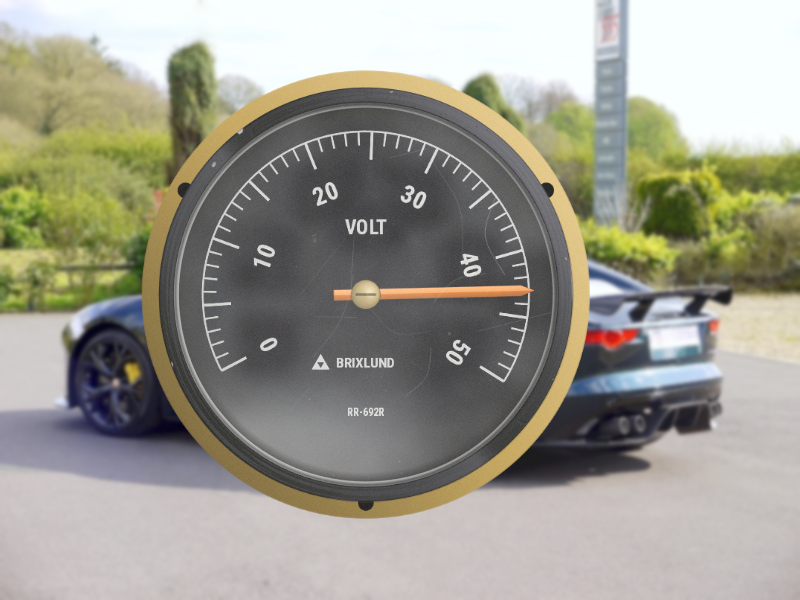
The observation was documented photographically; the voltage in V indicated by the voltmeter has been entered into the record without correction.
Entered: 43 V
